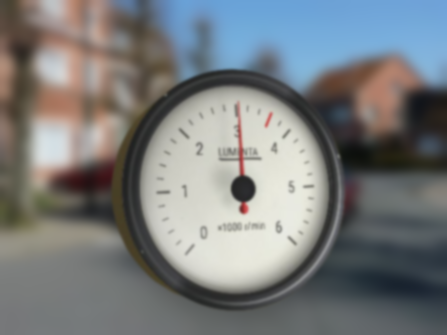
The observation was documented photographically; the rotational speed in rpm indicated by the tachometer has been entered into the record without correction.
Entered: 3000 rpm
